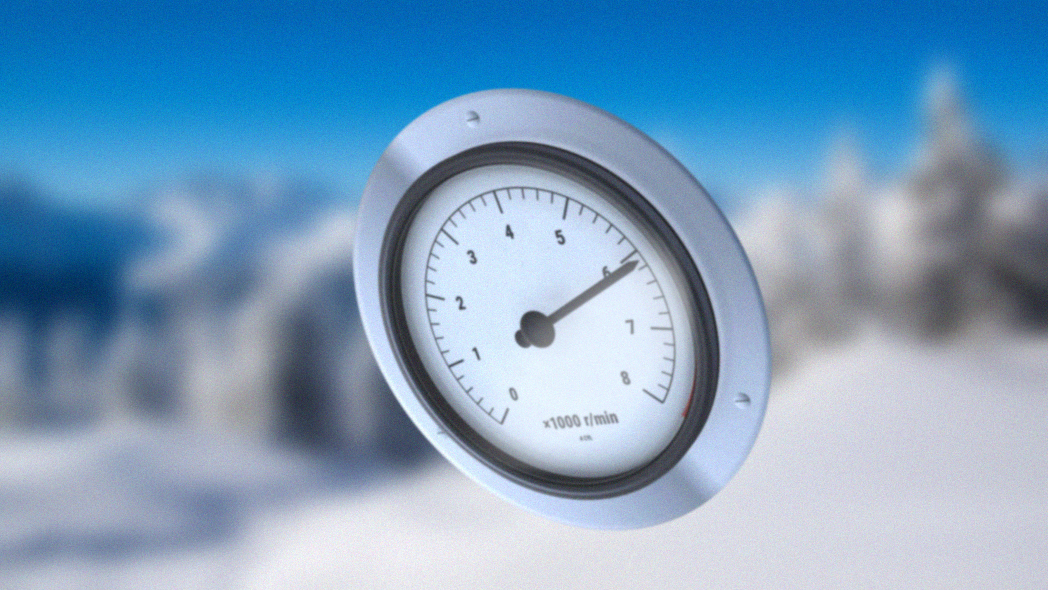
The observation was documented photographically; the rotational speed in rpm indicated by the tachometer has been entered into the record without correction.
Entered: 6100 rpm
